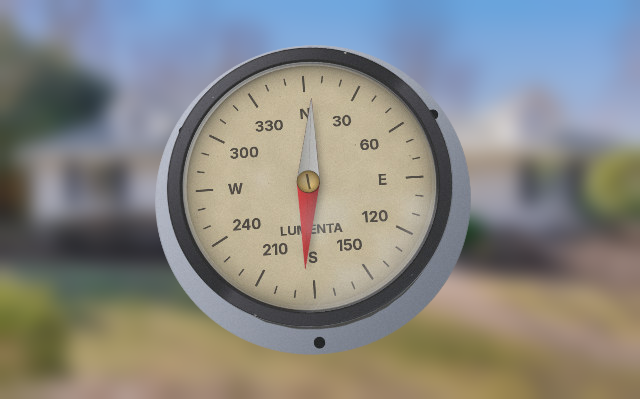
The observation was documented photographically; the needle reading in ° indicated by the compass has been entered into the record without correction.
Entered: 185 °
